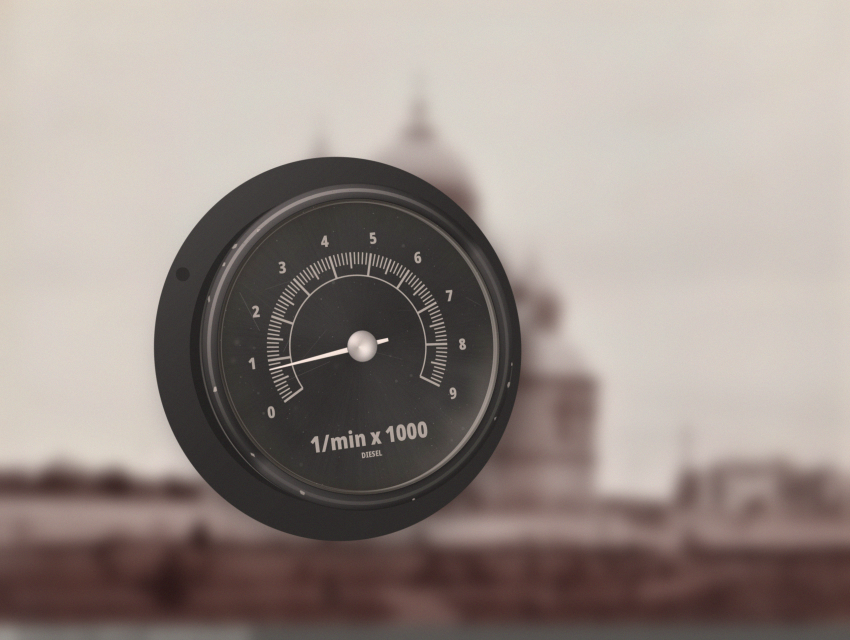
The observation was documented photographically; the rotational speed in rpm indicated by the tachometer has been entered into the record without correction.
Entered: 800 rpm
